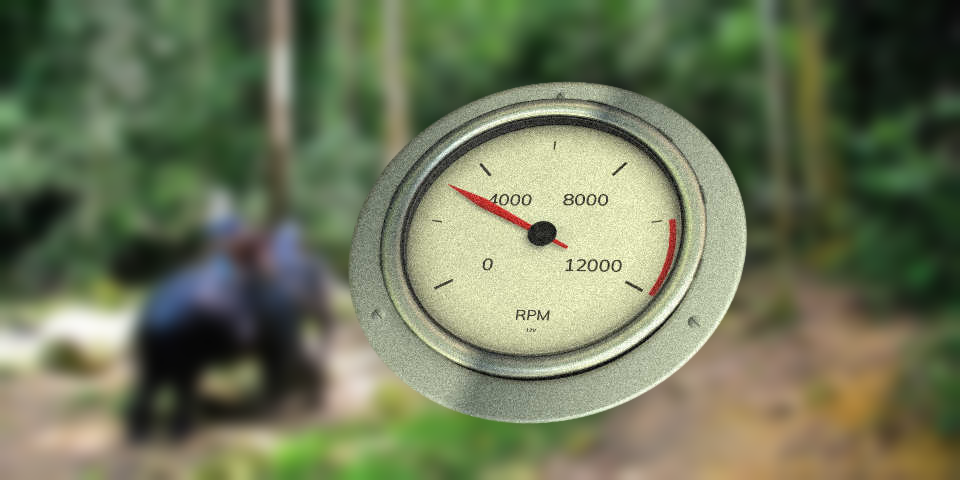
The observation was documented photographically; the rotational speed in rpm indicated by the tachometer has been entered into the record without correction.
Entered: 3000 rpm
